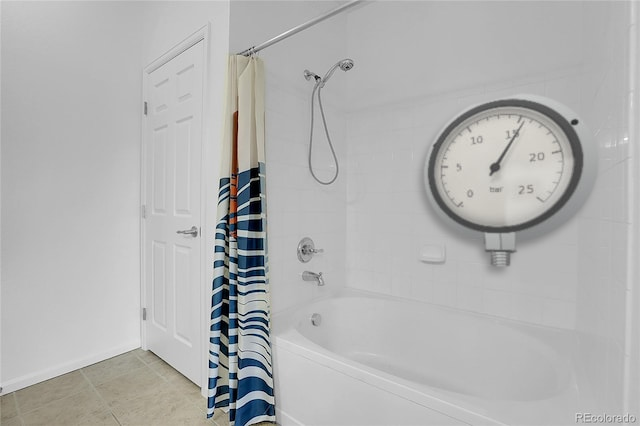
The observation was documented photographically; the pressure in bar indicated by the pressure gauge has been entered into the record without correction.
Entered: 15.5 bar
